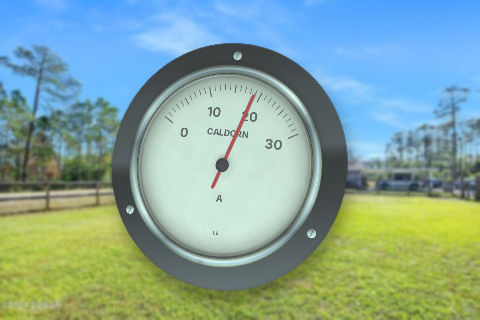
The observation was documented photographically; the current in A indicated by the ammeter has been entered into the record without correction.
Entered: 19 A
